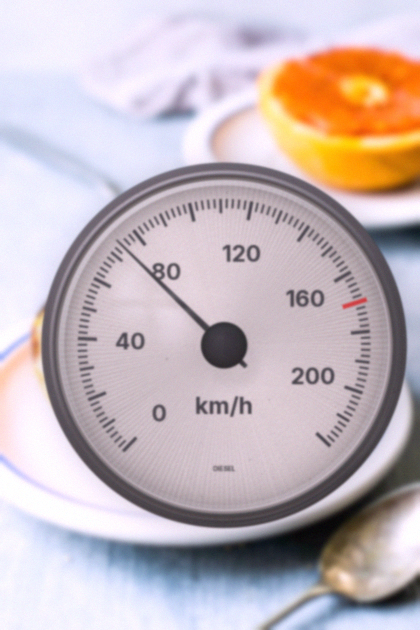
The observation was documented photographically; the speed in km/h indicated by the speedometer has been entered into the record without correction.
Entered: 74 km/h
